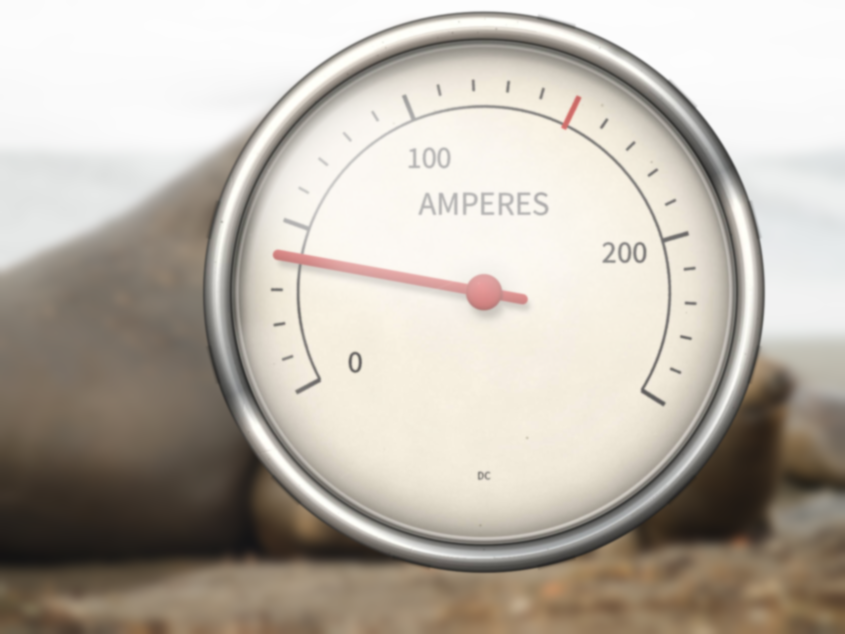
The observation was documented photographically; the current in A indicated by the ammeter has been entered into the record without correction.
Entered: 40 A
